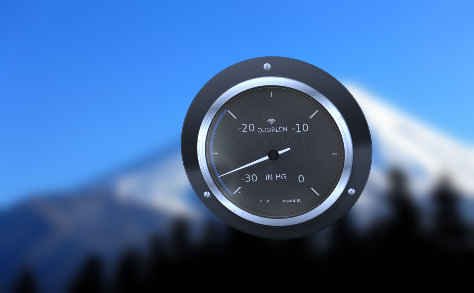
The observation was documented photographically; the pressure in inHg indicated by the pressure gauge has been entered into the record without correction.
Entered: -27.5 inHg
